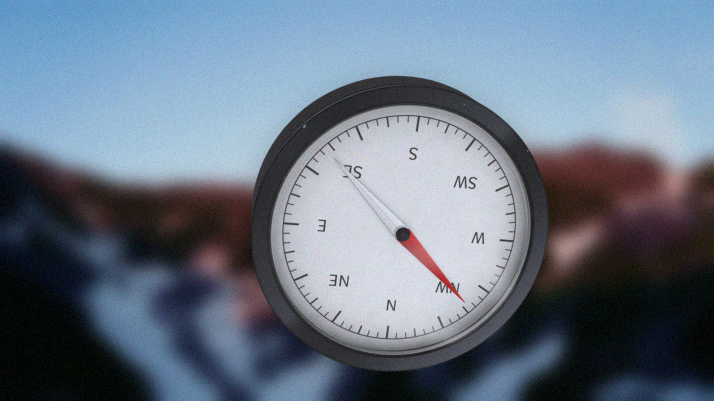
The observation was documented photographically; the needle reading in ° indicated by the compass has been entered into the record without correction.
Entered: 312.5 °
